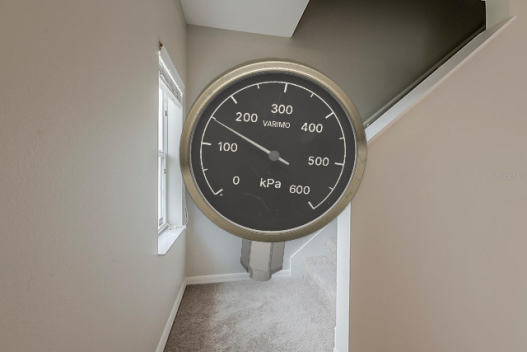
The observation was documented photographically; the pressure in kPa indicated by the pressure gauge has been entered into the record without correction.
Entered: 150 kPa
